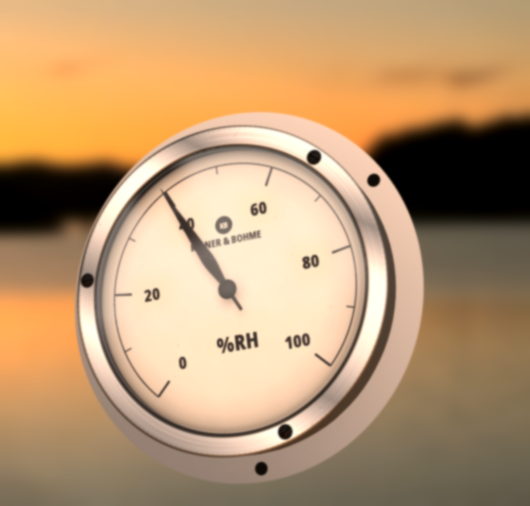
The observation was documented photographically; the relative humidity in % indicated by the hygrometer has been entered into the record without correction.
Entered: 40 %
